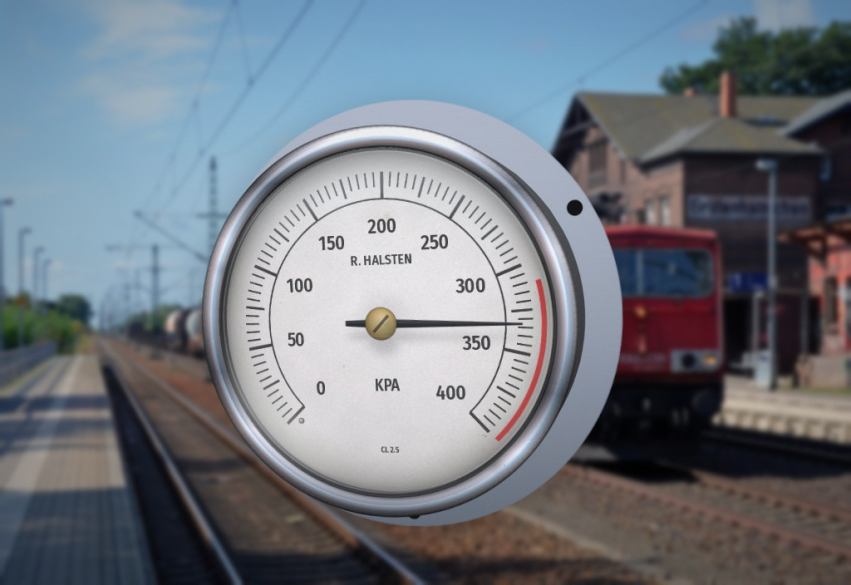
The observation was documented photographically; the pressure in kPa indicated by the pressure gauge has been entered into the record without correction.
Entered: 332.5 kPa
